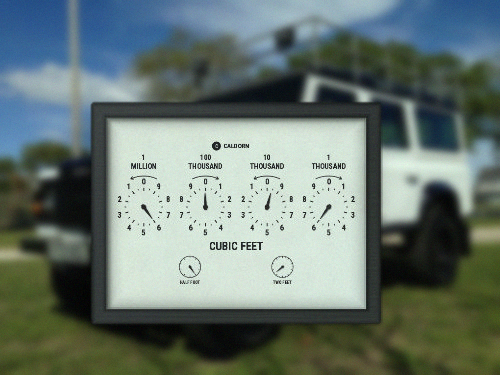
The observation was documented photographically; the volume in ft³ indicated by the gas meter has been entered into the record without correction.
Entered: 599600 ft³
